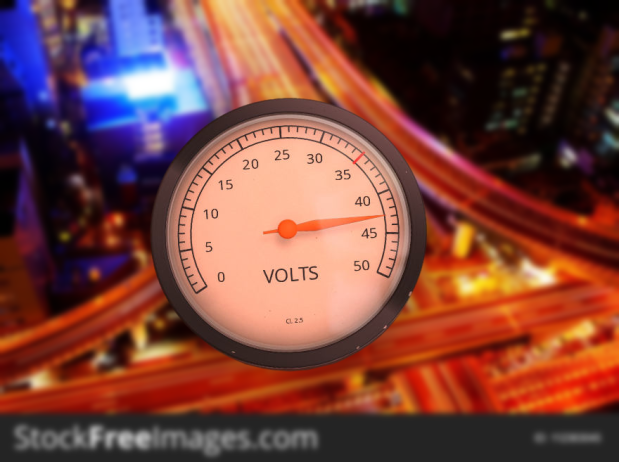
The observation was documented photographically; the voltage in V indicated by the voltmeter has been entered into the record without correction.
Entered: 43 V
